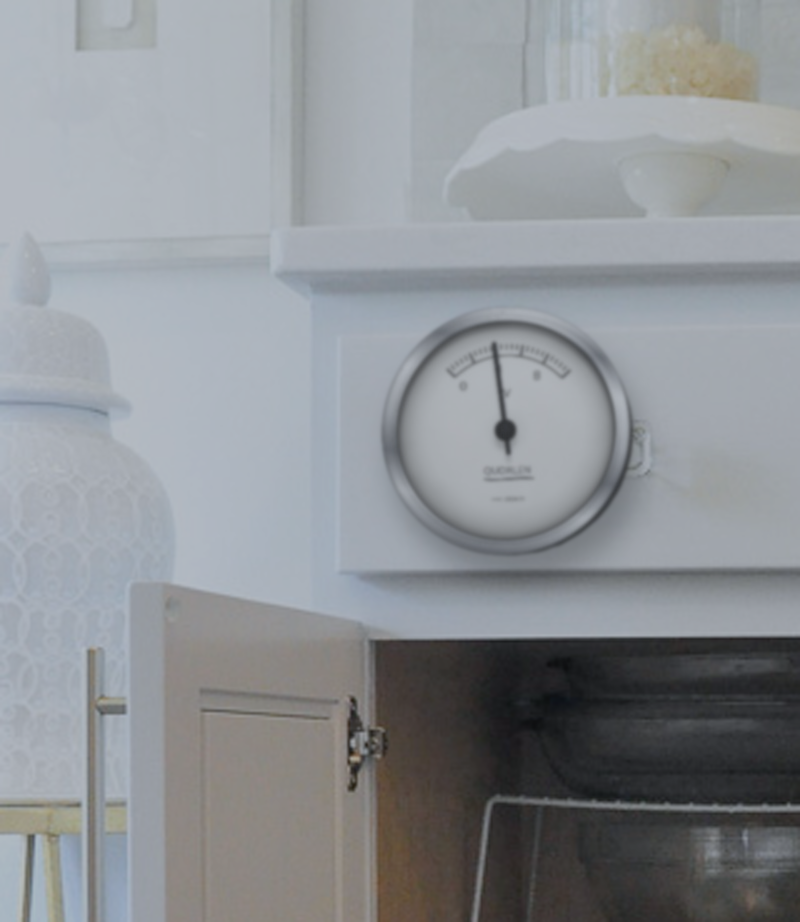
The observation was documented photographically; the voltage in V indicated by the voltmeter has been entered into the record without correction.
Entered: 4 V
